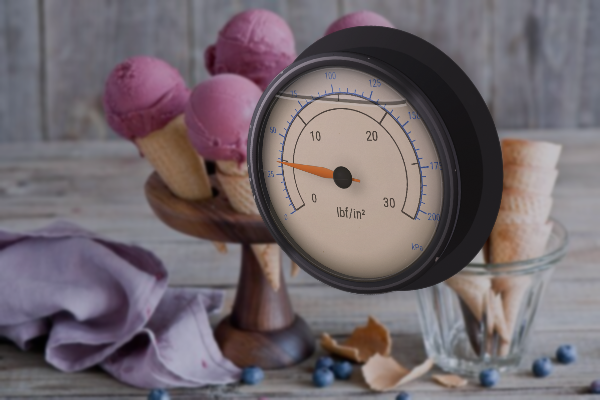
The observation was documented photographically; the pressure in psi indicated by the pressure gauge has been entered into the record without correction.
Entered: 5 psi
